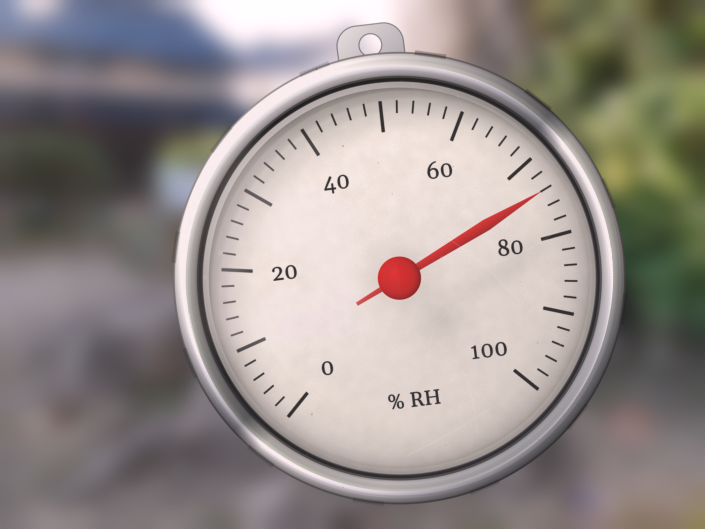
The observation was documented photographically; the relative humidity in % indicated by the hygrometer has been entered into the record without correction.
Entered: 74 %
